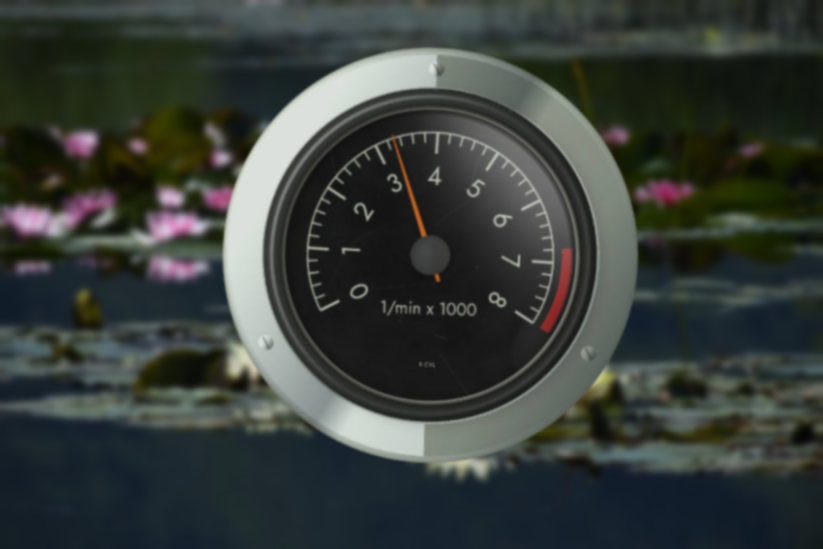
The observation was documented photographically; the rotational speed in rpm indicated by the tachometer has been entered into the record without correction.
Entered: 3300 rpm
